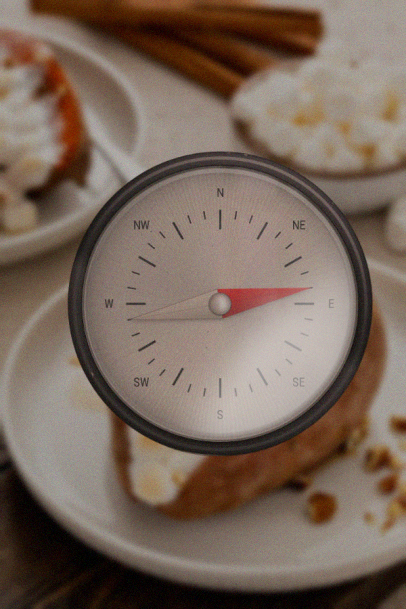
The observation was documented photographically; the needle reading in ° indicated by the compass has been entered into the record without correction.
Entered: 80 °
